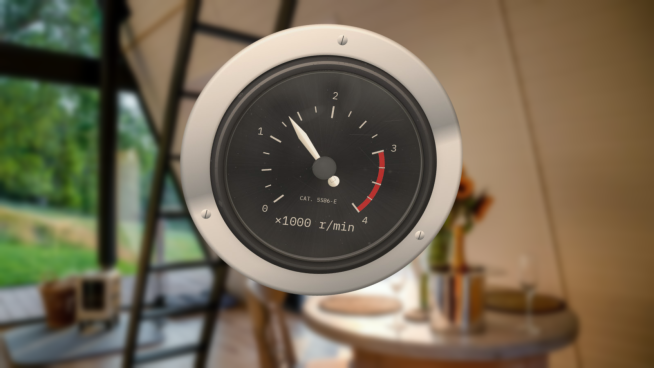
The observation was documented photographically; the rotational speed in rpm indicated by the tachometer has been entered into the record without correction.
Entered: 1375 rpm
